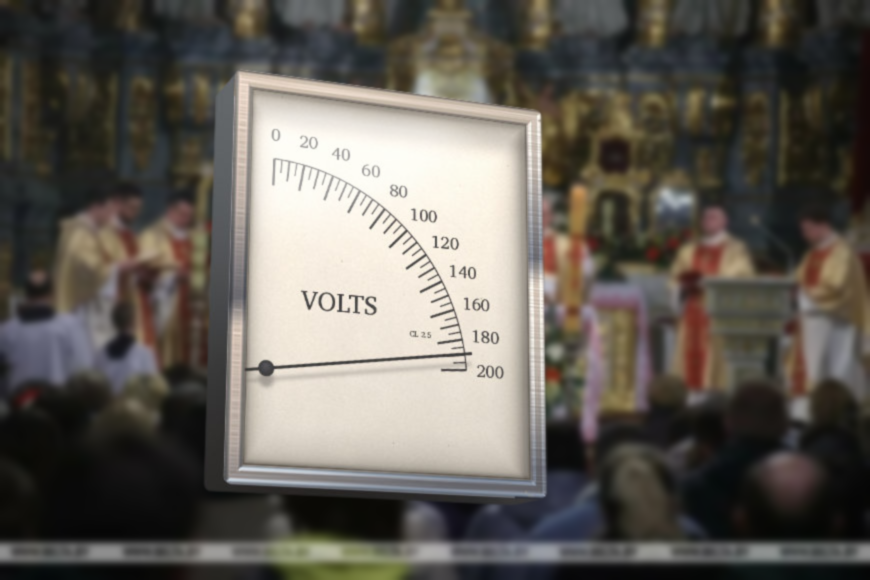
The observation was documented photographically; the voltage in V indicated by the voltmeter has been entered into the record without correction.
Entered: 190 V
